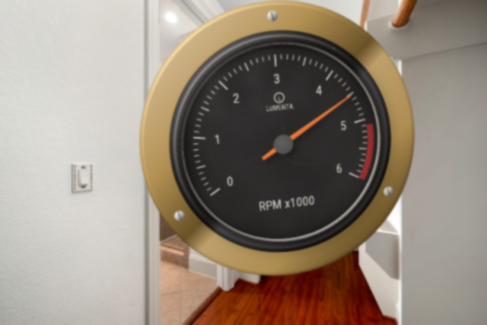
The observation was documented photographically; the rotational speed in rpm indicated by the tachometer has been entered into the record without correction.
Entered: 4500 rpm
